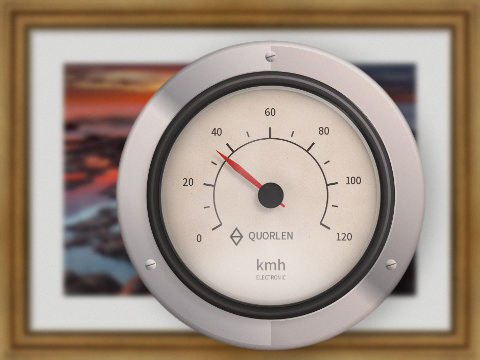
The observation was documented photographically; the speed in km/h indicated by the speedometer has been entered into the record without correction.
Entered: 35 km/h
